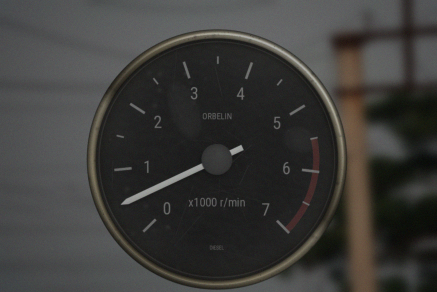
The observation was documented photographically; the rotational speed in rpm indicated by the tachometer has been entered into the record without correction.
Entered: 500 rpm
